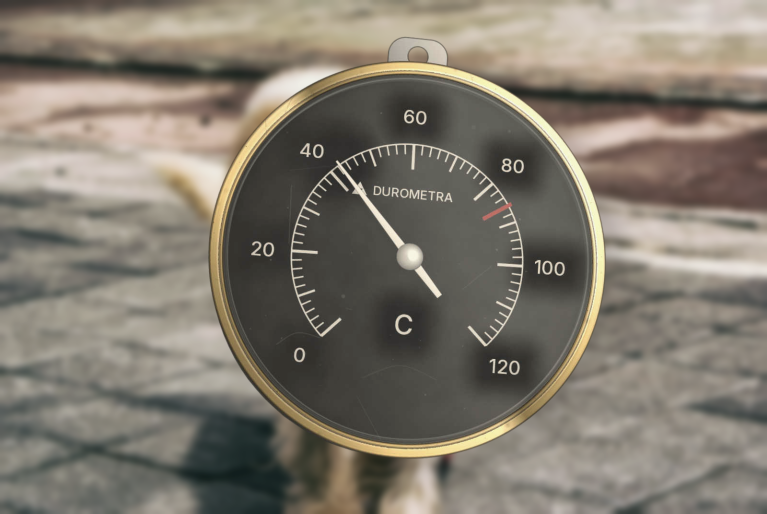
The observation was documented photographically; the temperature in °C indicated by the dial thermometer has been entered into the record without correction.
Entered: 42 °C
